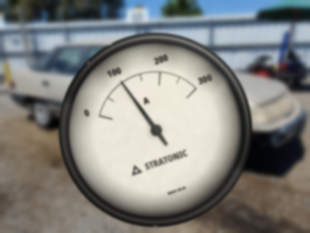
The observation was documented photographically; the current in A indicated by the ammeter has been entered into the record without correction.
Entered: 100 A
